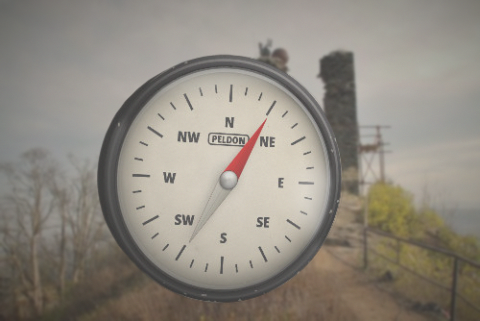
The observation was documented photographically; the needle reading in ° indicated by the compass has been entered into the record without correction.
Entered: 30 °
